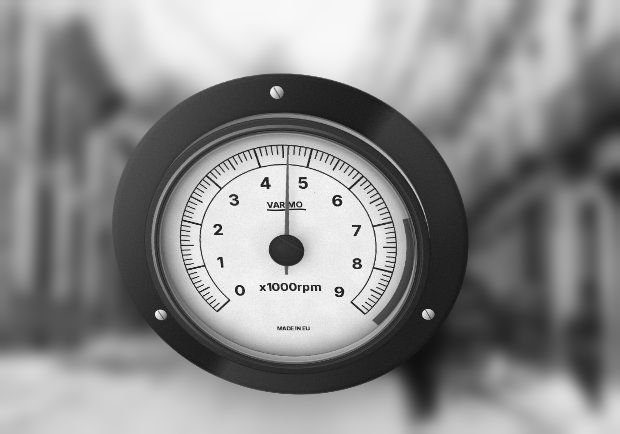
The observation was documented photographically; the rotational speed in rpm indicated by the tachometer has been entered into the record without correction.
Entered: 4600 rpm
